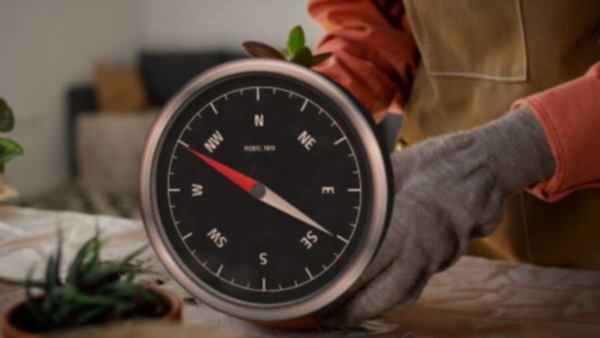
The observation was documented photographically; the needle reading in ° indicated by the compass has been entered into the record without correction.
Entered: 300 °
